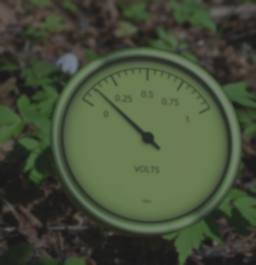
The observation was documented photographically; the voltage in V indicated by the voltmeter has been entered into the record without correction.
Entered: 0.1 V
